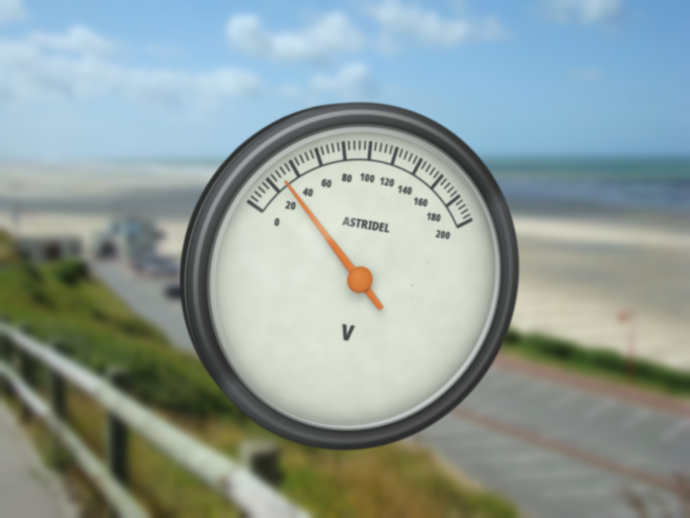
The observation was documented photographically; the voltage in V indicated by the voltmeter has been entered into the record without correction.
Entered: 28 V
